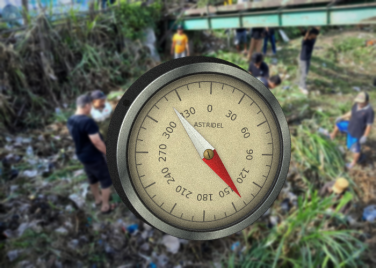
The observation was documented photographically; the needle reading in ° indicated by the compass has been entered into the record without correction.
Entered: 140 °
